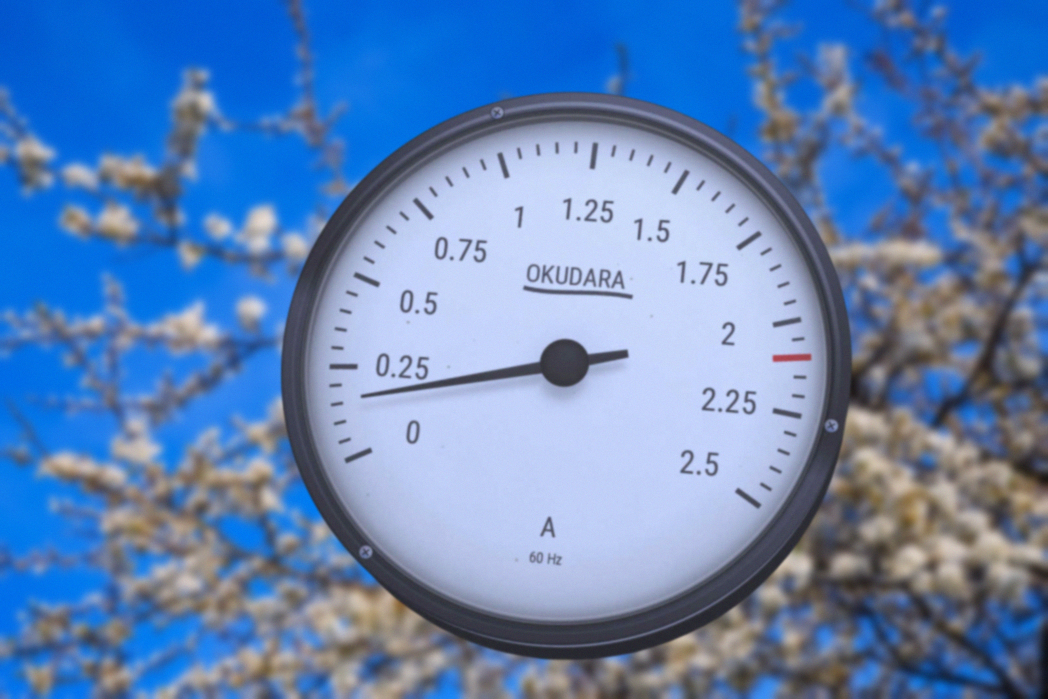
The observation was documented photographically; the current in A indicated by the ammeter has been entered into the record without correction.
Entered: 0.15 A
